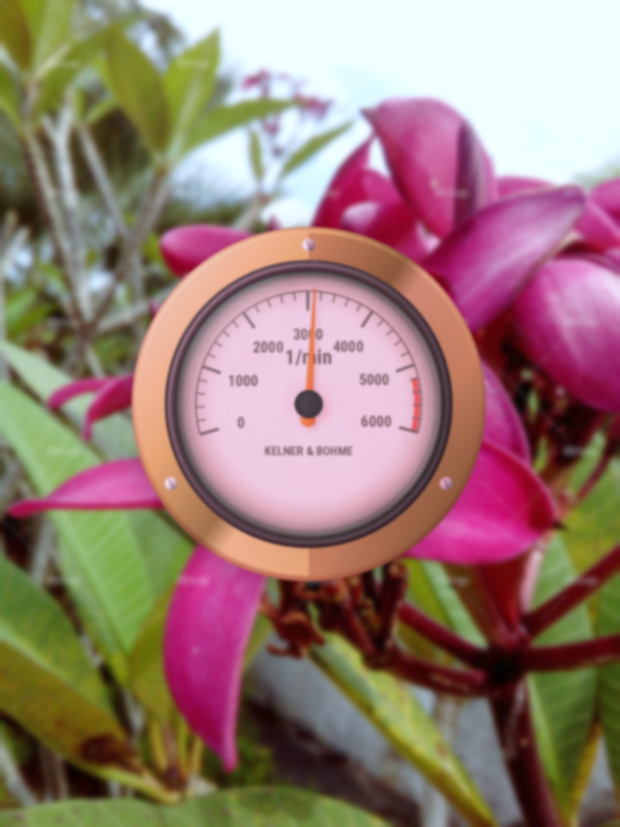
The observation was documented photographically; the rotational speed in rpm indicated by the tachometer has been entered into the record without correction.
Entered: 3100 rpm
